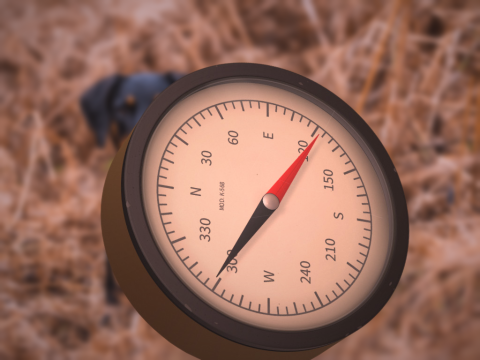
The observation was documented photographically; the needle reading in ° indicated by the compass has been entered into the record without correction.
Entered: 122.5 °
